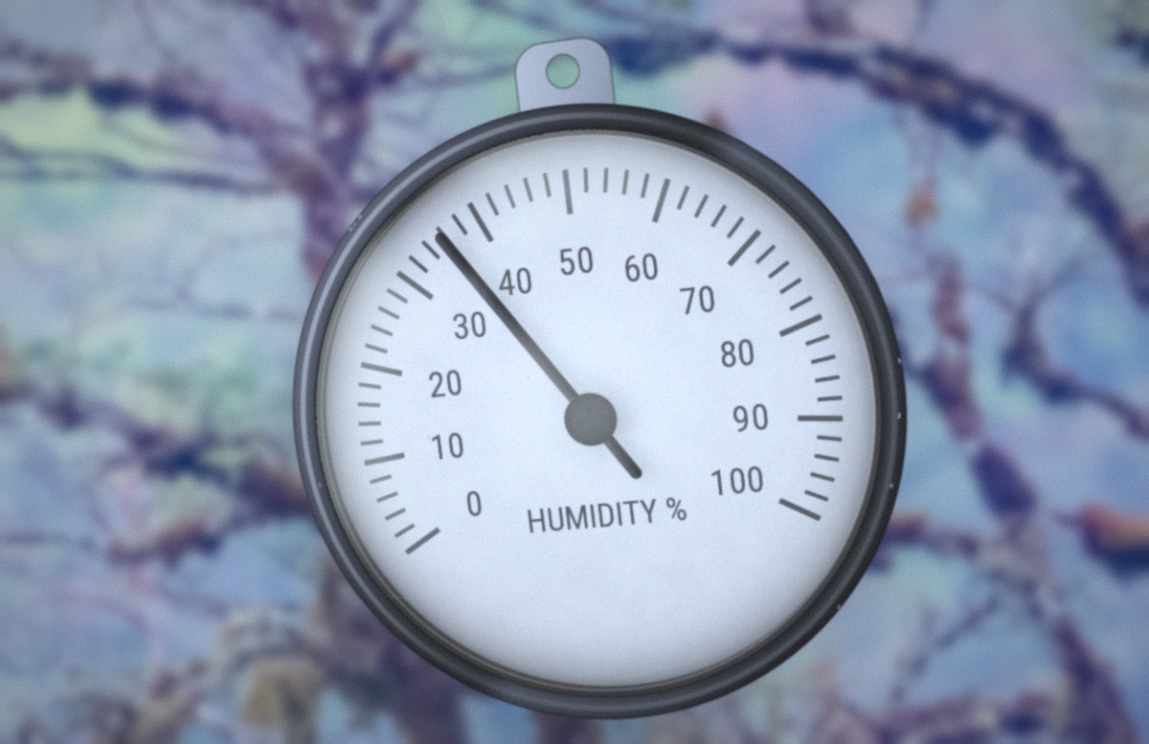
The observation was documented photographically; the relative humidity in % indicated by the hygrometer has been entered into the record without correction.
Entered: 36 %
